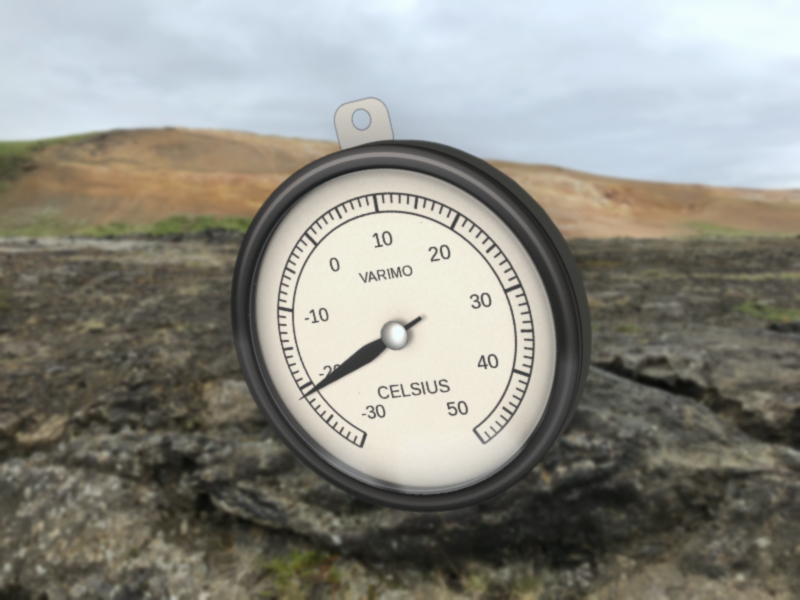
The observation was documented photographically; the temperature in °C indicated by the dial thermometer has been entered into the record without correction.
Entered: -21 °C
